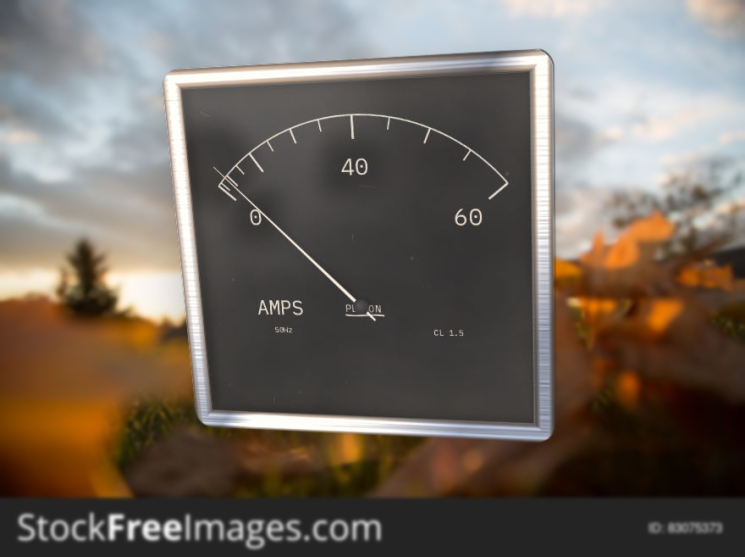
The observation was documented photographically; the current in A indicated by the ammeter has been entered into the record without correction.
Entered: 10 A
